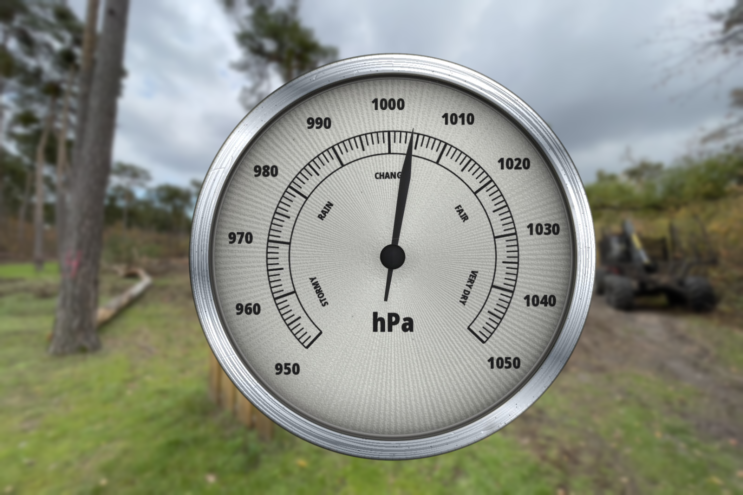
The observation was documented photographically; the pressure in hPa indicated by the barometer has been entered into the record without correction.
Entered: 1004 hPa
